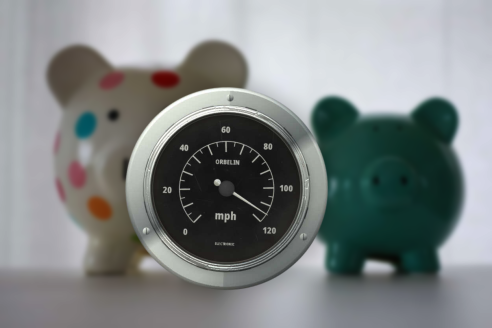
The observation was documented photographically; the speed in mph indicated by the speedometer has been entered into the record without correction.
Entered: 115 mph
